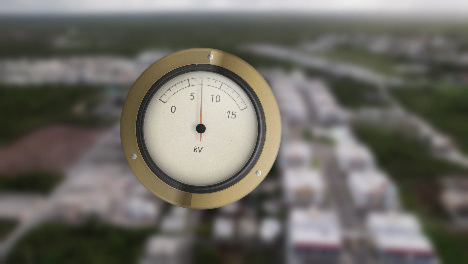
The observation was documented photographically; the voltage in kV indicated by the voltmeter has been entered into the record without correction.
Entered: 7 kV
